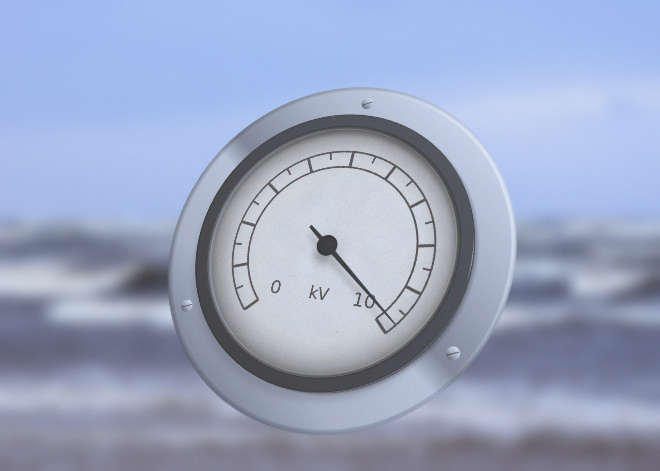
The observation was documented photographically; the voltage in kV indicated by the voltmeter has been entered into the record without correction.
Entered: 9.75 kV
